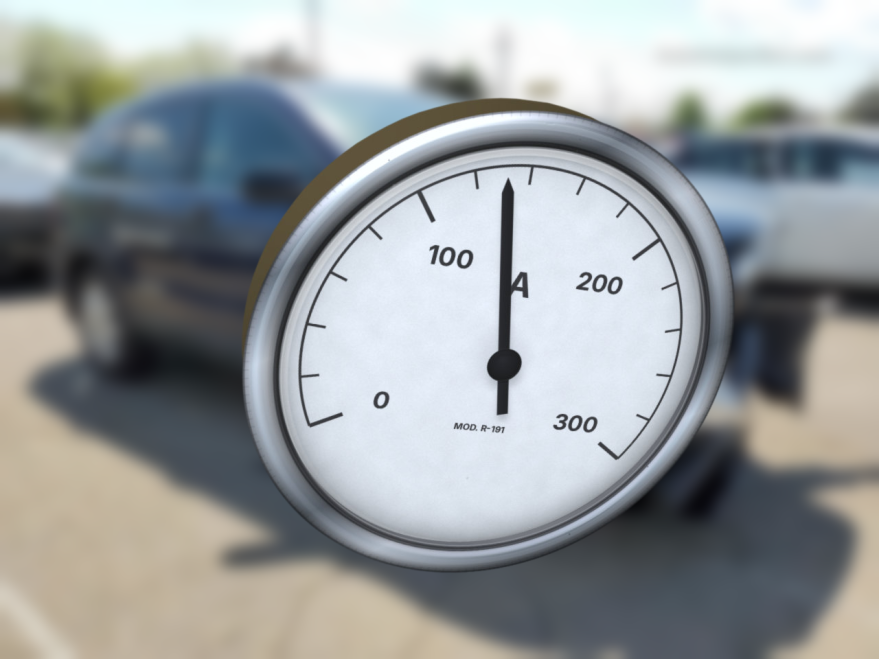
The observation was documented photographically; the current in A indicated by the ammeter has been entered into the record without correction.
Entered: 130 A
